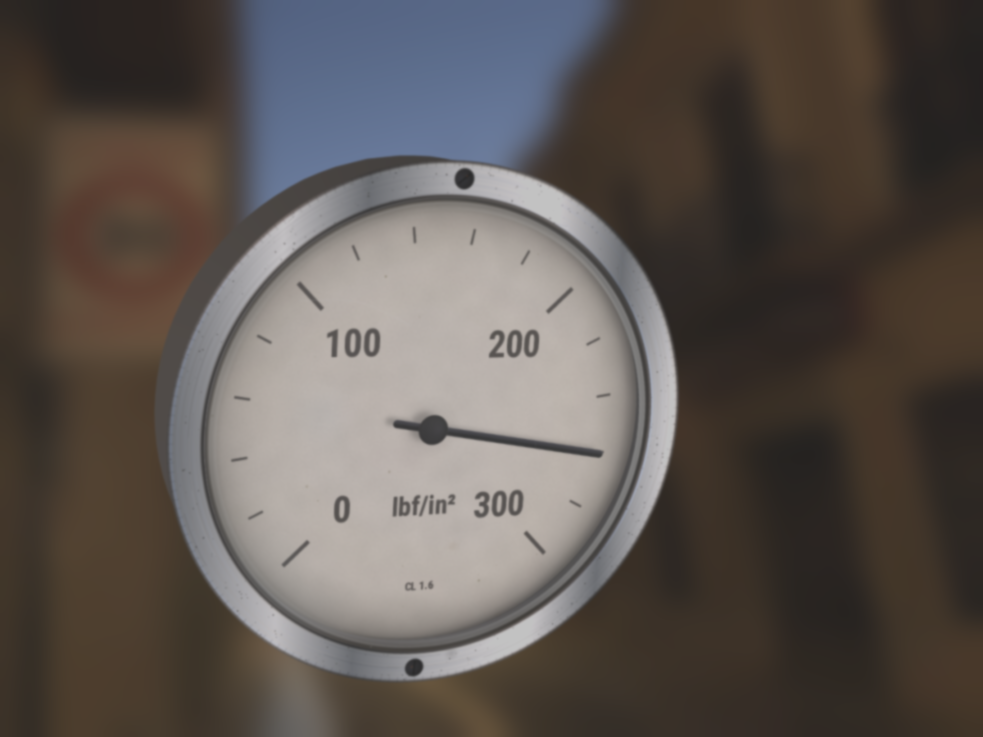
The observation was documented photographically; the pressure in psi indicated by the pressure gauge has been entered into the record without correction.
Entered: 260 psi
